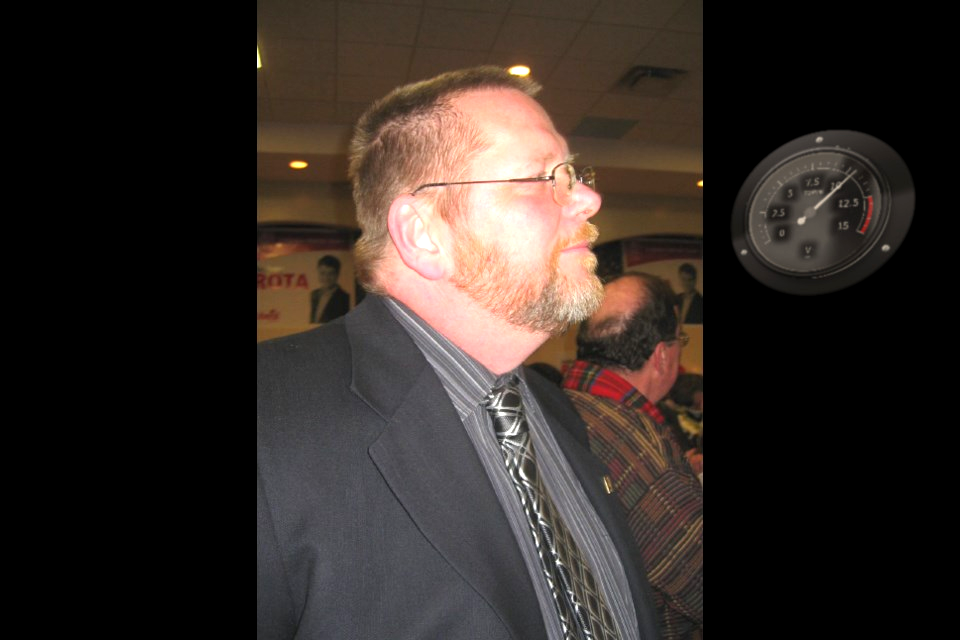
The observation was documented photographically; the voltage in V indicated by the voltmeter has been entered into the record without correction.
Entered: 10.5 V
